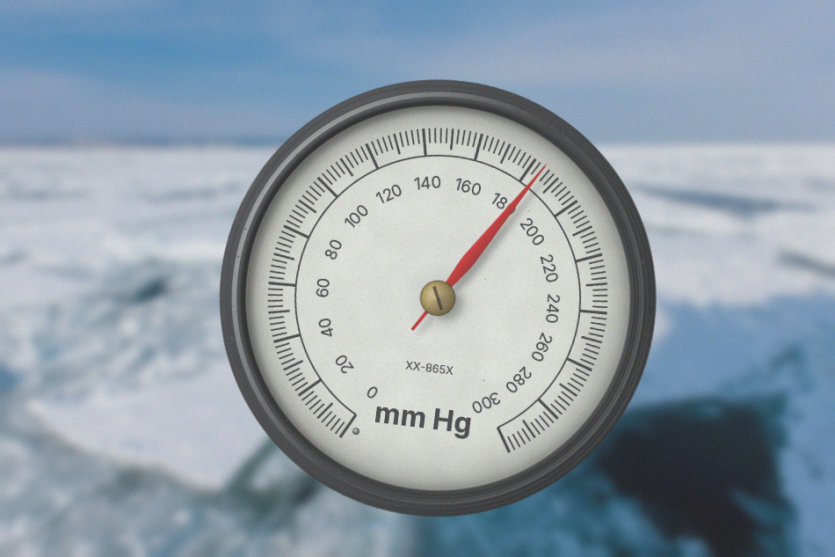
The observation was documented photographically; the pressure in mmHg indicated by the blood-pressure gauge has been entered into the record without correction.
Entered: 184 mmHg
